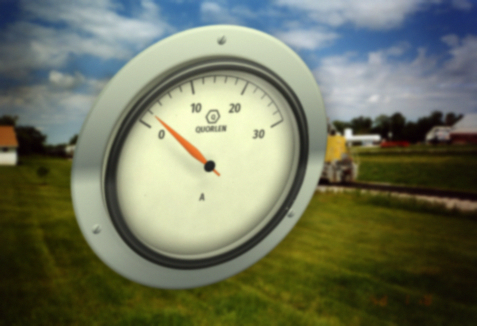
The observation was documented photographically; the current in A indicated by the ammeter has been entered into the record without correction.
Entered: 2 A
